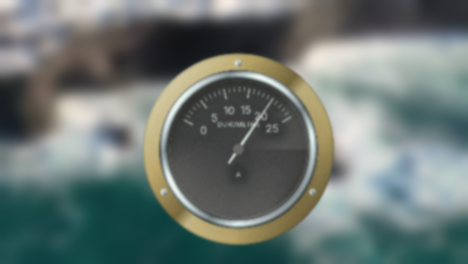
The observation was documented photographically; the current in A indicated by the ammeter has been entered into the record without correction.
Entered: 20 A
